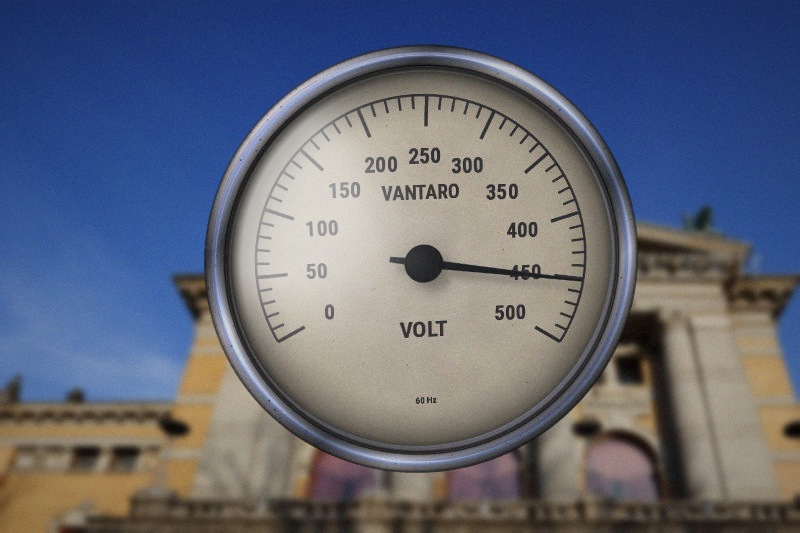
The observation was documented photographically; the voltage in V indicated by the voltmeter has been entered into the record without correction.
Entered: 450 V
